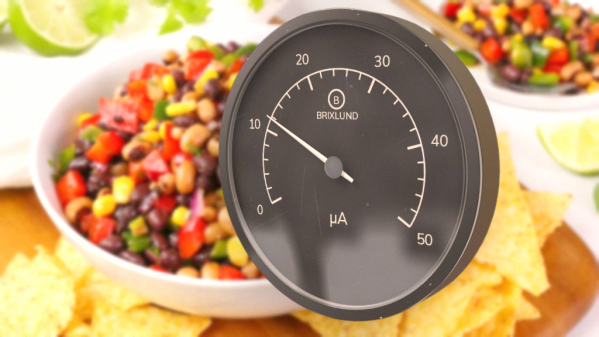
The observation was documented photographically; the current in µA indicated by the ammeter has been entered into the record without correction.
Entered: 12 µA
